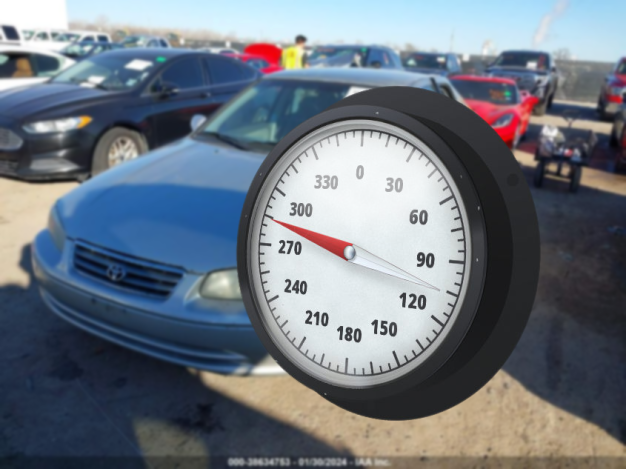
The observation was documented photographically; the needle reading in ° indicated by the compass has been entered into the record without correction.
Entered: 285 °
